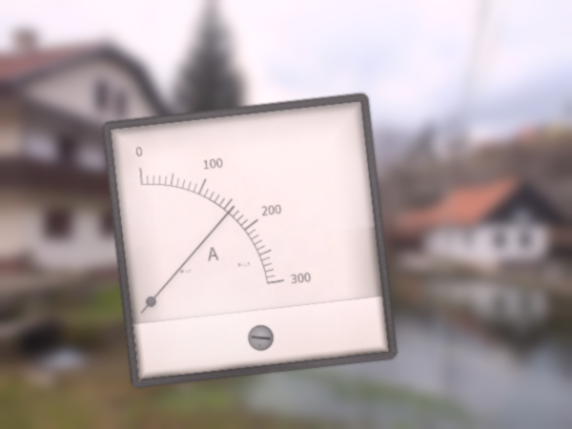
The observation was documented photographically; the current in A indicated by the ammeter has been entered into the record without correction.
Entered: 160 A
